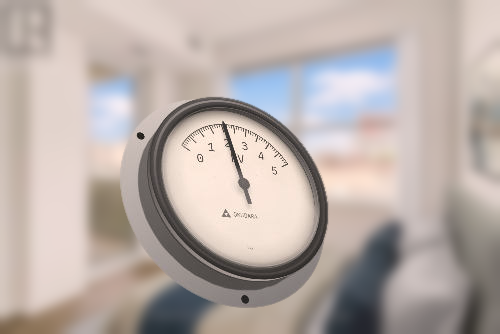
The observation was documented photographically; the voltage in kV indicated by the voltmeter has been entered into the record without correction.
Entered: 2 kV
